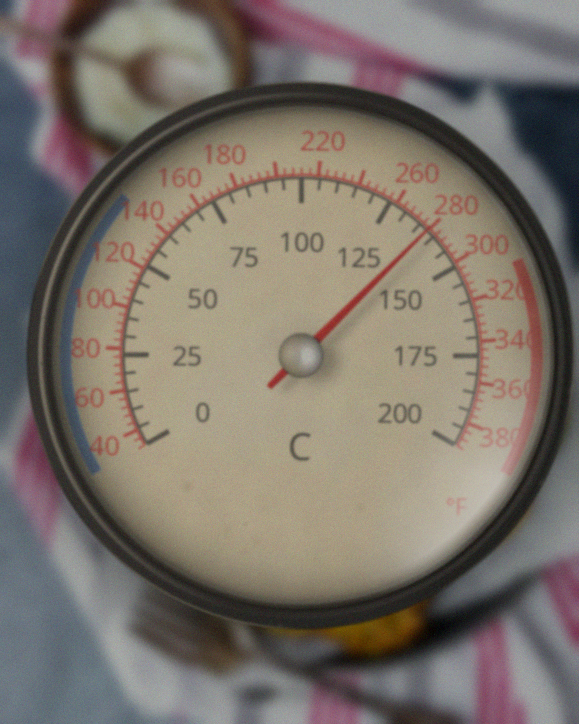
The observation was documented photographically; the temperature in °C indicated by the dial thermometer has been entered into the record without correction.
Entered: 137.5 °C
